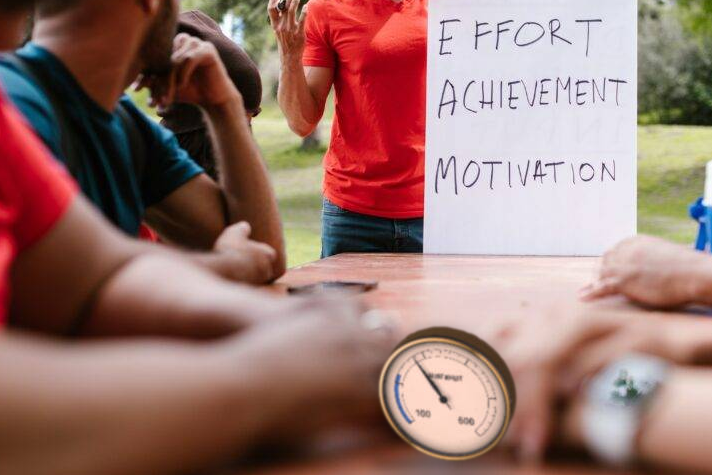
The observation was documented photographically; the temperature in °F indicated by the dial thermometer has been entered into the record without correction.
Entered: 280 °F
